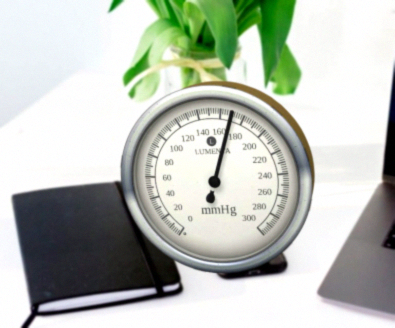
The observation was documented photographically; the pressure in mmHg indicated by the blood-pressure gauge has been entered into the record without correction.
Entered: 170 mmHg
